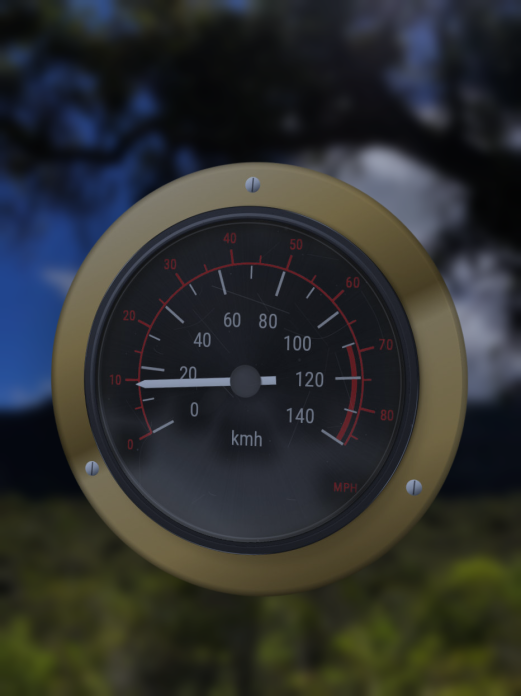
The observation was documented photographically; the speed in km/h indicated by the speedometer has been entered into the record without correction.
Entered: 15 km/h
